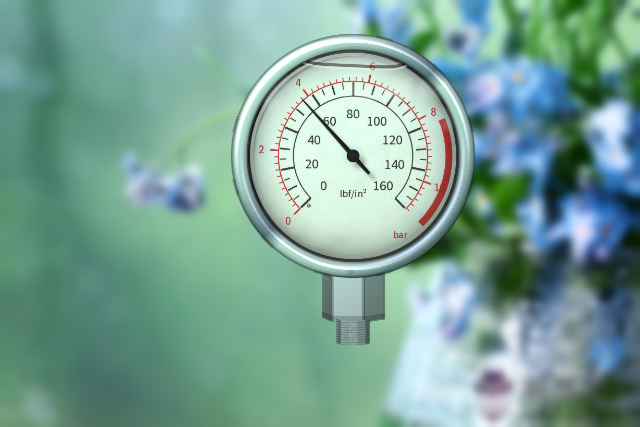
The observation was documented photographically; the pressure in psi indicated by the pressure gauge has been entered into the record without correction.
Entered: 55 psi
